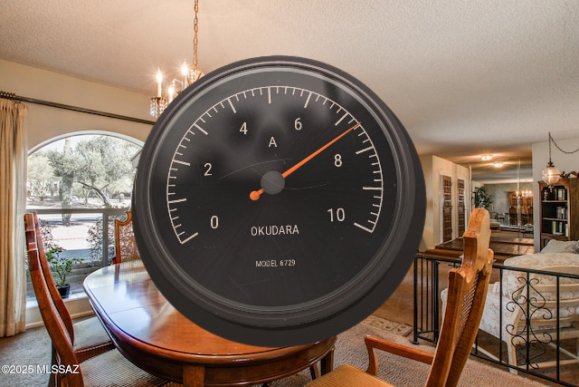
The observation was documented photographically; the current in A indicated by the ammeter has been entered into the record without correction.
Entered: 7.4 A
